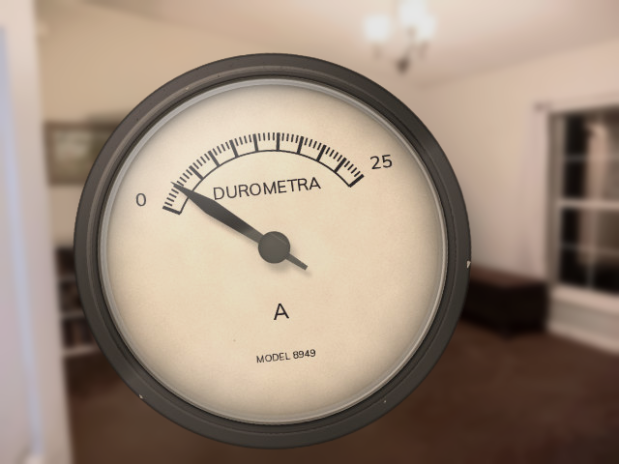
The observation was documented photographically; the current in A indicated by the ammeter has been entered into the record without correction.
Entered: 2.5 A
